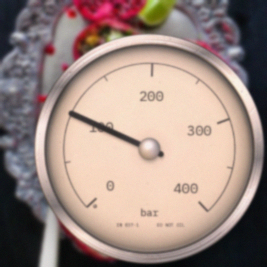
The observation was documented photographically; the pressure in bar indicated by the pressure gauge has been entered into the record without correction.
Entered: 100 bar
